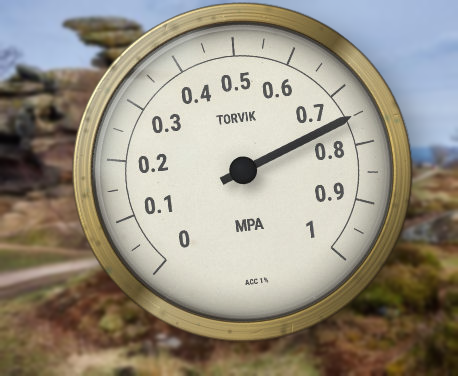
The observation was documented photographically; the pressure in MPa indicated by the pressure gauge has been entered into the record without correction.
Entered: 0.75 MPa
